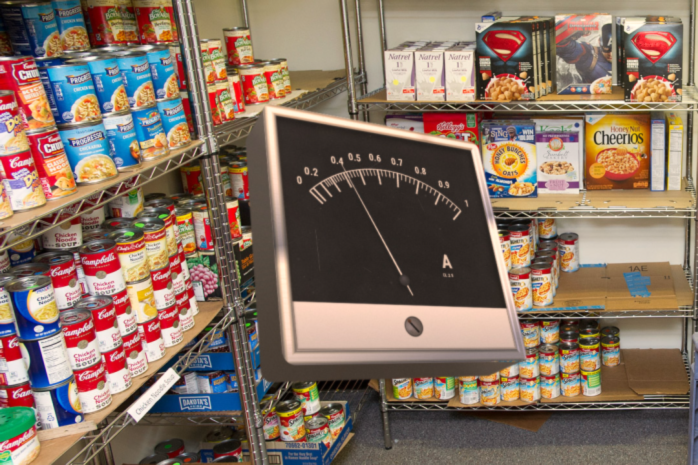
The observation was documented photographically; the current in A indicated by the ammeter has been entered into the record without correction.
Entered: 0.4 A
